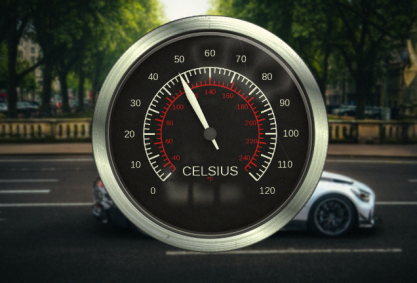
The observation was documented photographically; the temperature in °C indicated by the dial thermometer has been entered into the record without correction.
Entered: 48 °C
